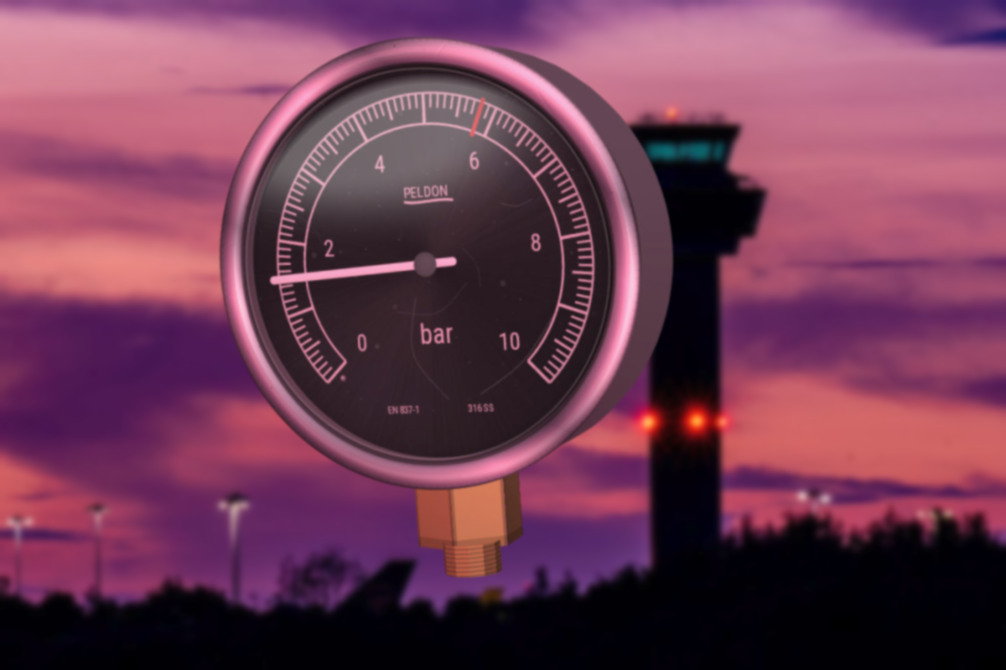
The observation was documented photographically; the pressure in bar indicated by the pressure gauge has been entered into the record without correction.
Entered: 1.5 bar
